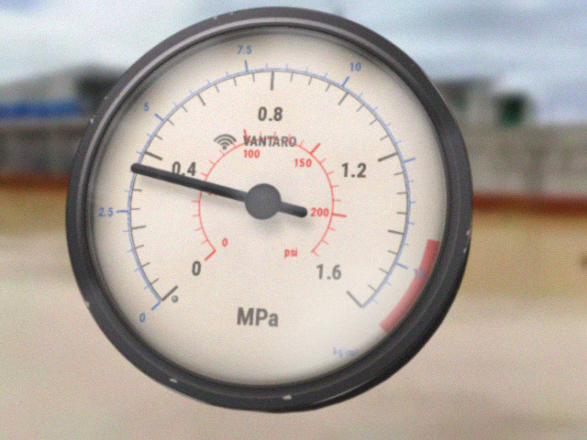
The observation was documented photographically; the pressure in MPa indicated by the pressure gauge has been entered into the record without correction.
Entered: 0.35 MPa
